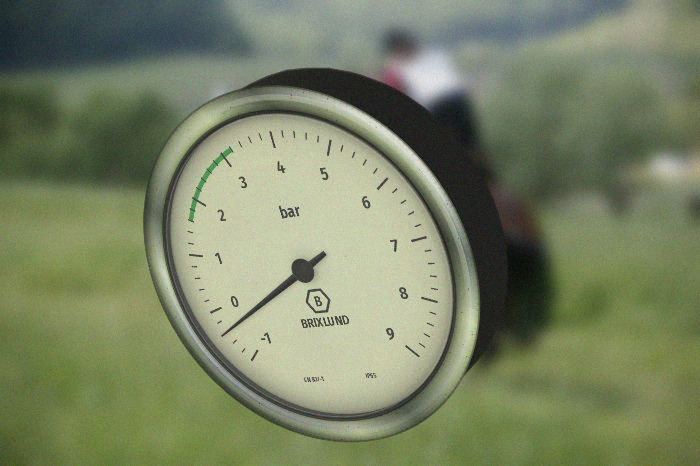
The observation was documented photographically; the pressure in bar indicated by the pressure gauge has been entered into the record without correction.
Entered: -0.4 bar
